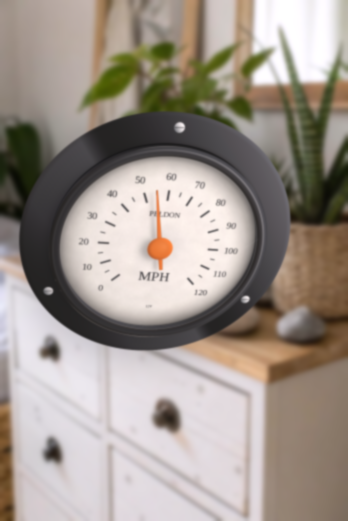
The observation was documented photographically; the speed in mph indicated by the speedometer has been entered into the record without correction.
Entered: 55 mph
